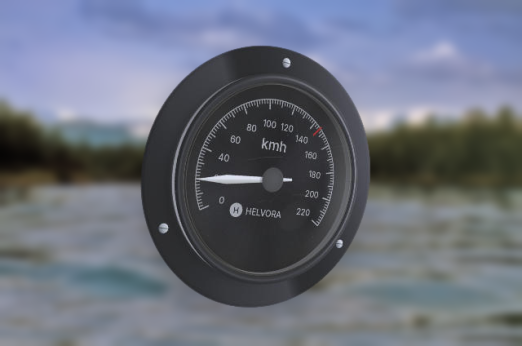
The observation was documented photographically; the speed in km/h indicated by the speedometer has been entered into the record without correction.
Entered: 20 km/h
